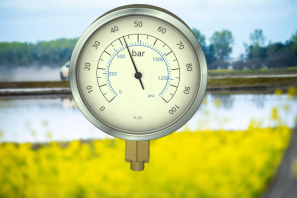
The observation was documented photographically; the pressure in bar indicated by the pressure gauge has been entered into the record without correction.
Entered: 42.5 bar
